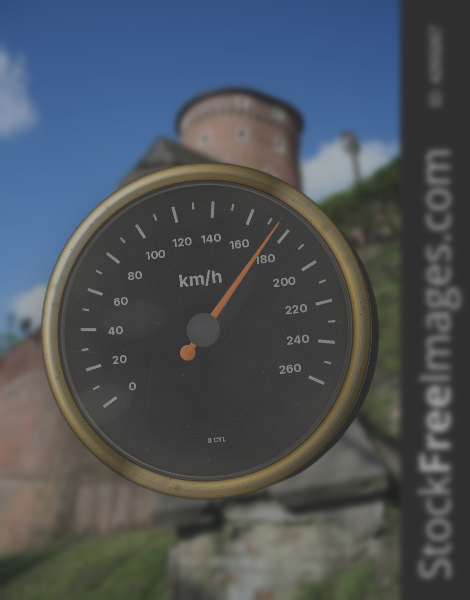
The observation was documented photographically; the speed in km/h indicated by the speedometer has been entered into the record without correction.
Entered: 175 km/h
